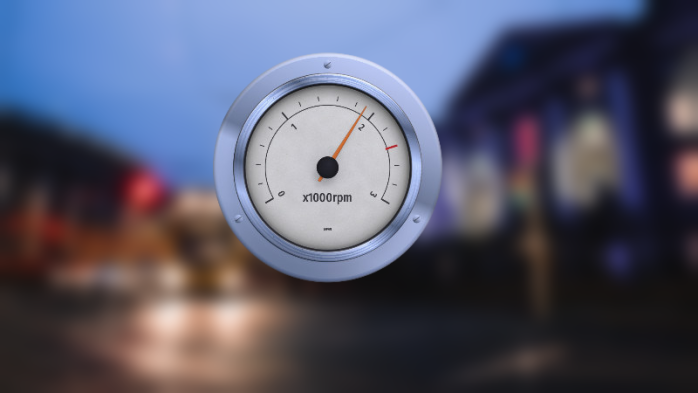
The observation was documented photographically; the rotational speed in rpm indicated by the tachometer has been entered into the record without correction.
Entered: 1900 rpm
